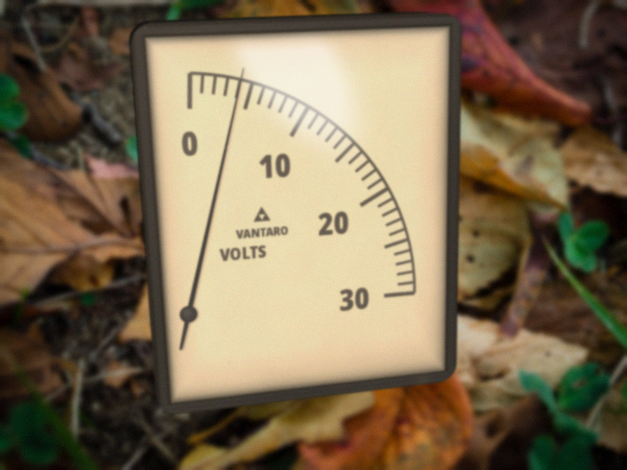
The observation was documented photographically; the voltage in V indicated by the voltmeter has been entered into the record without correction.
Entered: 4 V
